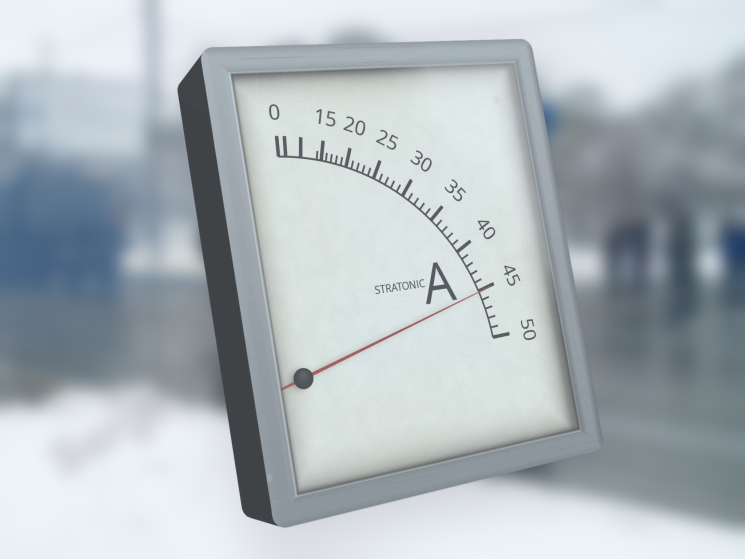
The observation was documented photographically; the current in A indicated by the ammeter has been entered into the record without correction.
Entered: 45 A
